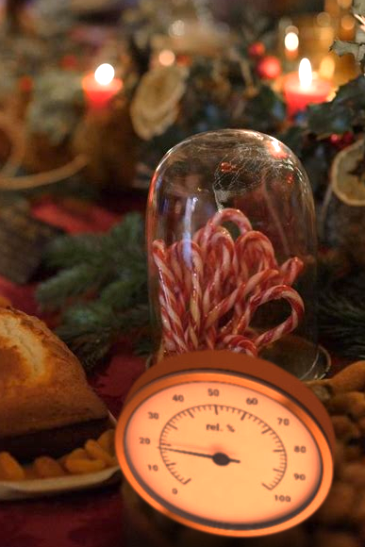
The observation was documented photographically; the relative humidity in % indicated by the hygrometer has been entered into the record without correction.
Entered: 20 %
